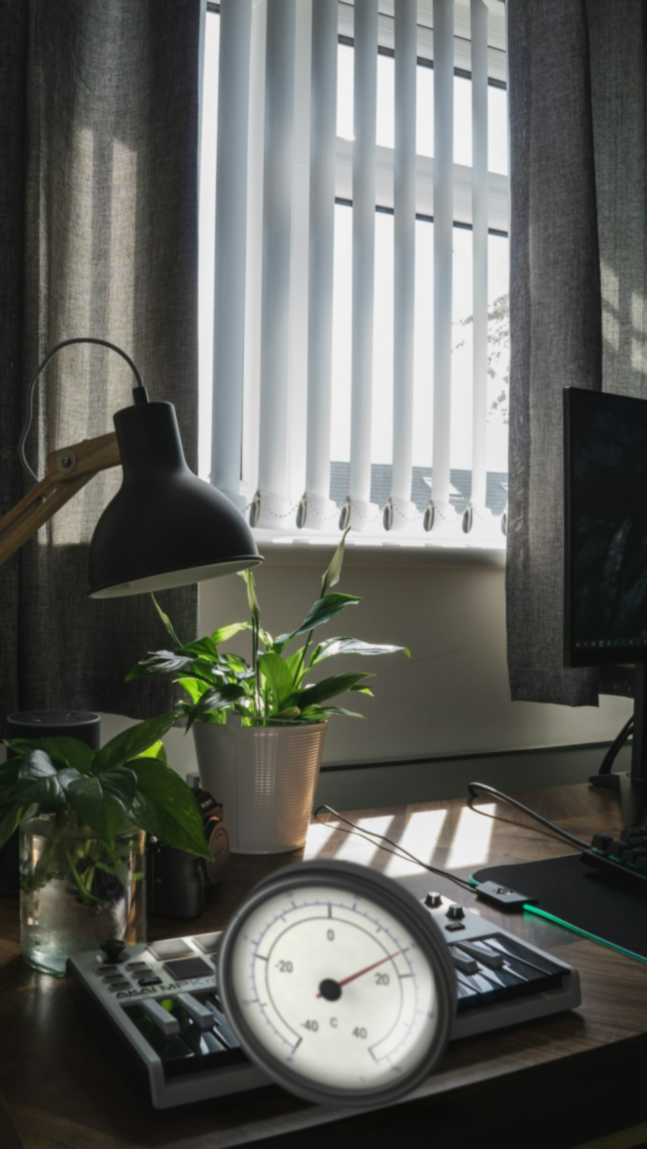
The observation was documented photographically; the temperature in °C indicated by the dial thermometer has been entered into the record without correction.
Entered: 15 °C
